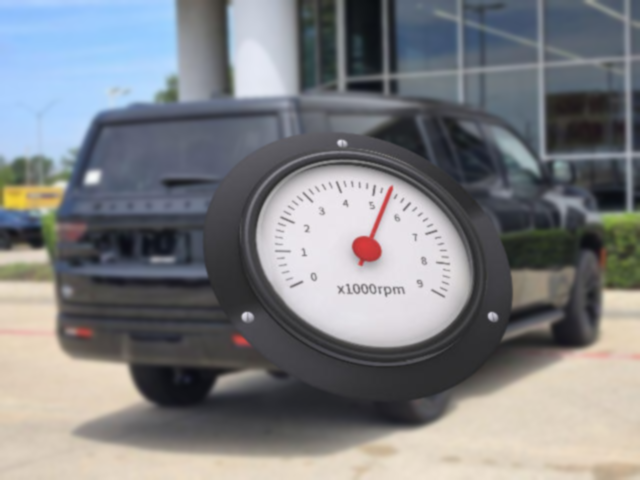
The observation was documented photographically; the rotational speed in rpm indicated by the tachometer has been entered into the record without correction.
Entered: 5400 rpm
